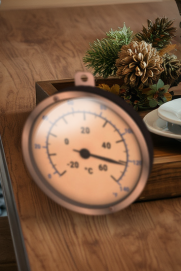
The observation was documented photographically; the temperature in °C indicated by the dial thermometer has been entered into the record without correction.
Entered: 50 °C
